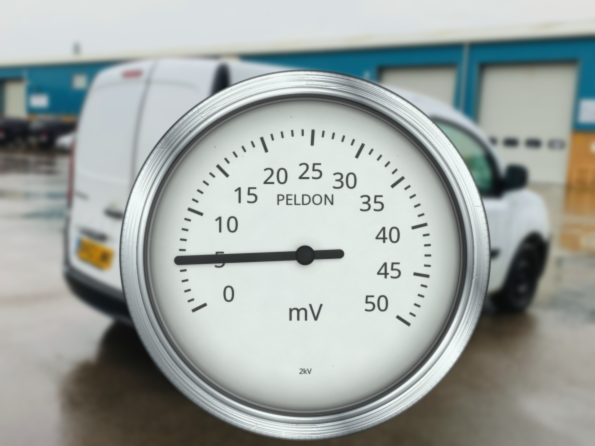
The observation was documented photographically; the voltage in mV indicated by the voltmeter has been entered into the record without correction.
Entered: 5 mV
